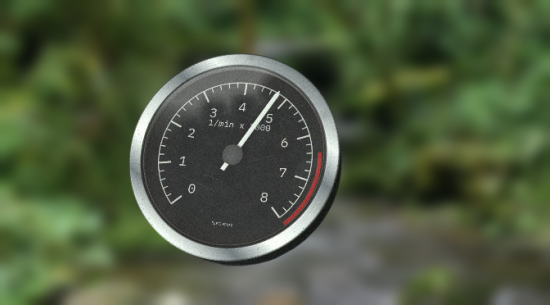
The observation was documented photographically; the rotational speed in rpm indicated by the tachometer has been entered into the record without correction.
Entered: 4800 rpm
